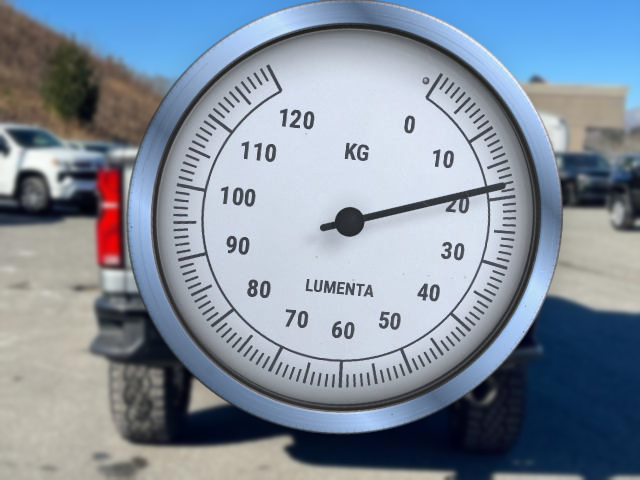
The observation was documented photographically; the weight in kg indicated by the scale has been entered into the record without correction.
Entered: 18 kg
